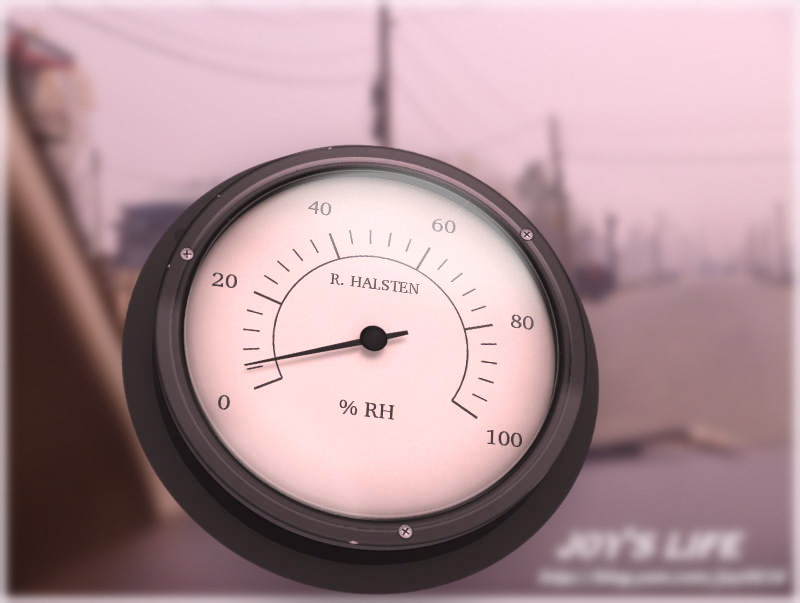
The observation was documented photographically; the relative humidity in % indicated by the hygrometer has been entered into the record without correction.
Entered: 4 %
